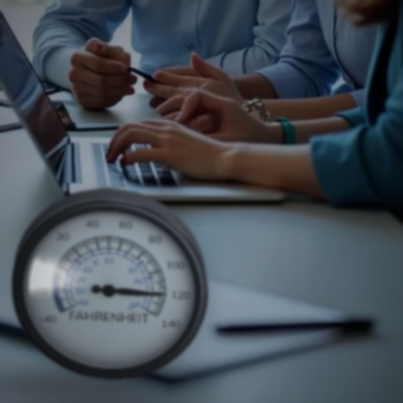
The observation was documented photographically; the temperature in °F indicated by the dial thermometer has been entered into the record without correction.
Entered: 120 °F
